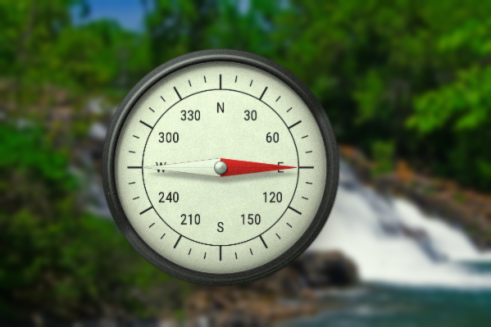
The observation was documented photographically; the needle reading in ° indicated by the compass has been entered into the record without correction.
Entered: 90 °
